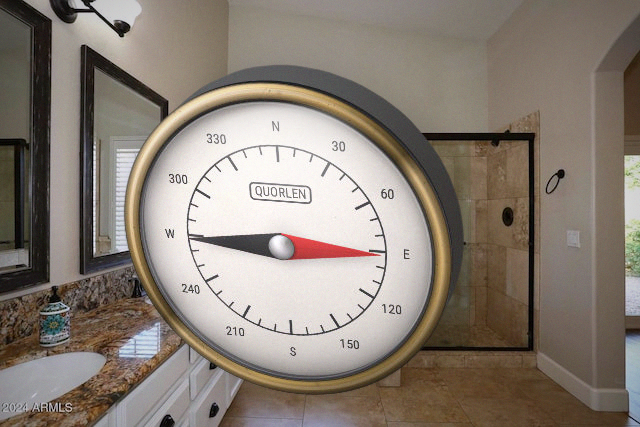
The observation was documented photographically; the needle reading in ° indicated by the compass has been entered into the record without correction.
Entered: 90 °
